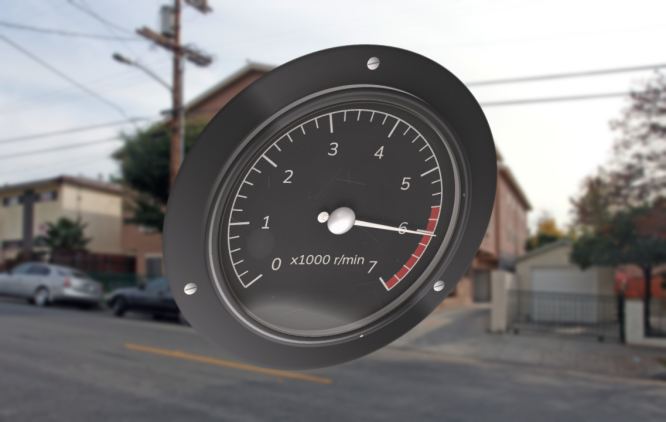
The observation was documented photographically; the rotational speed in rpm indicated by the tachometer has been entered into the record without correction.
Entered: 6000 rpm
